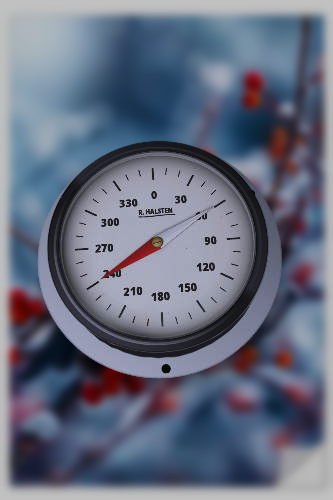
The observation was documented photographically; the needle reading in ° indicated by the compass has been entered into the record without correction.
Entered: 240 °
